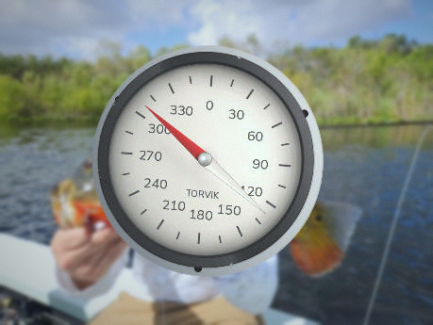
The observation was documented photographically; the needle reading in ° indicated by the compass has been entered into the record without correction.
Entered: 307.5 °
